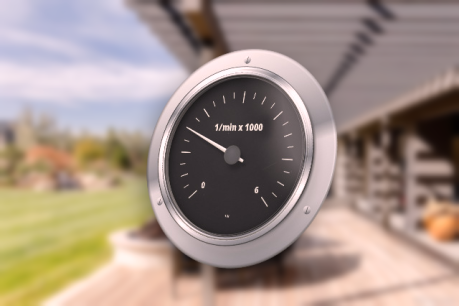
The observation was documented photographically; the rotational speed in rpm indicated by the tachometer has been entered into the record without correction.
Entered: 1500 rpm
